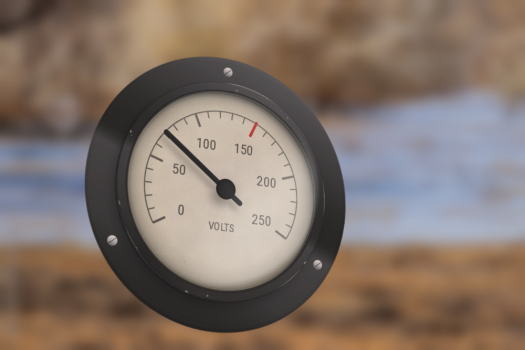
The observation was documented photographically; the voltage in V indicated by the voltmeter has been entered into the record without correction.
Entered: 70 V
